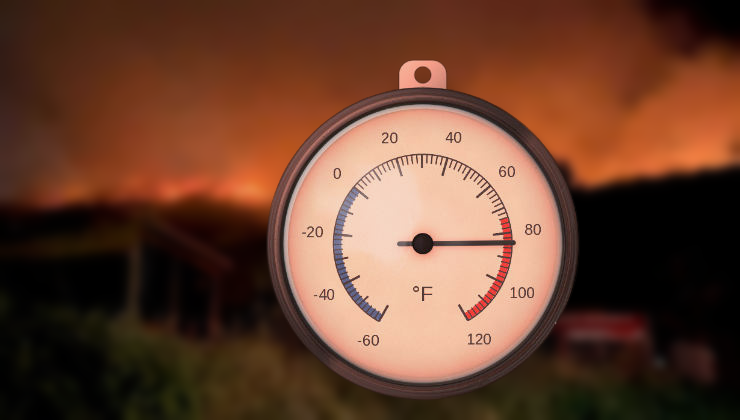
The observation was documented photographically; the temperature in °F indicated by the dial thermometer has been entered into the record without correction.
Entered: 84 °F
